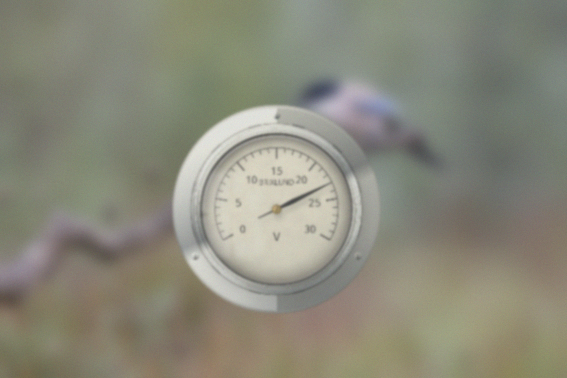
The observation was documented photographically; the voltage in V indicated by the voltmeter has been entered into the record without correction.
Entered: 23 V
